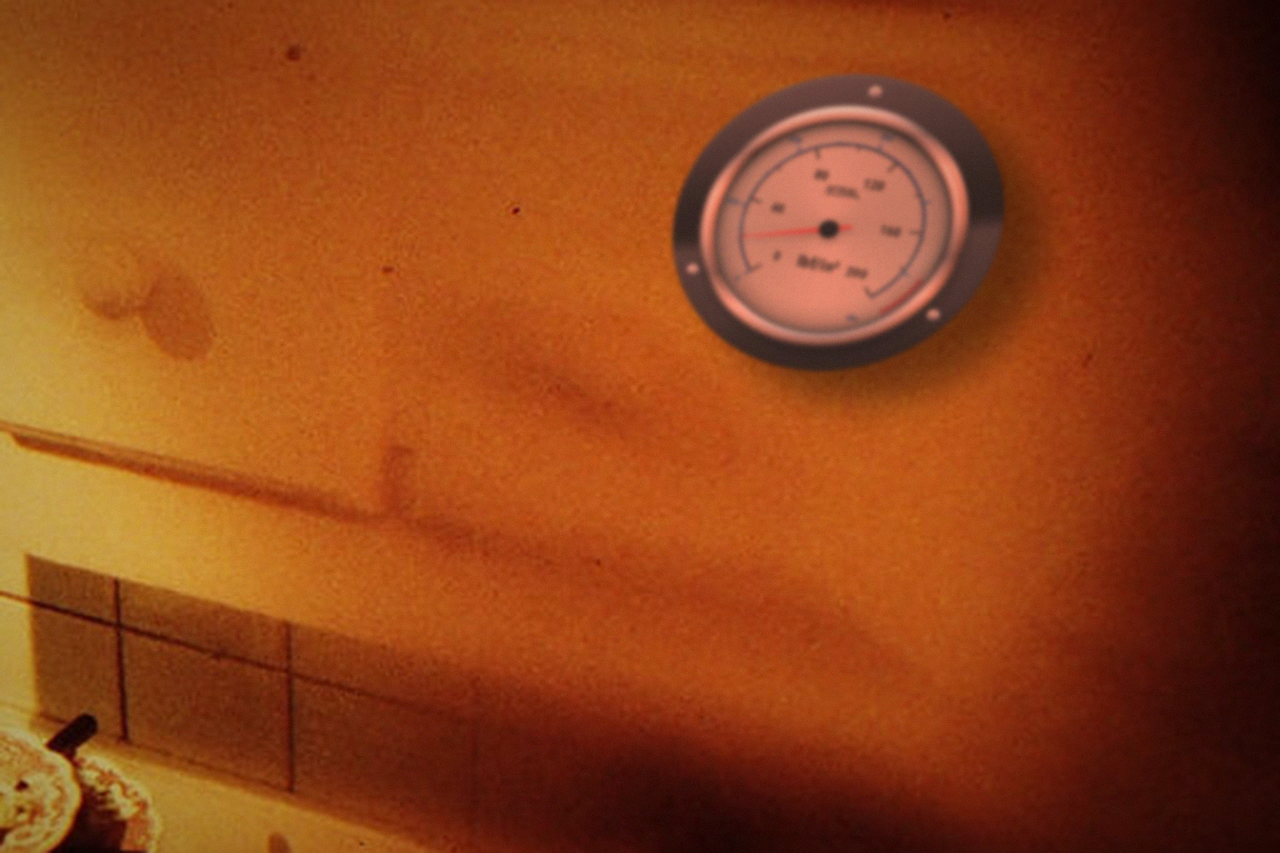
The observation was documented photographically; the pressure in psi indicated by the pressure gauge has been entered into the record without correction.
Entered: 20 psi
